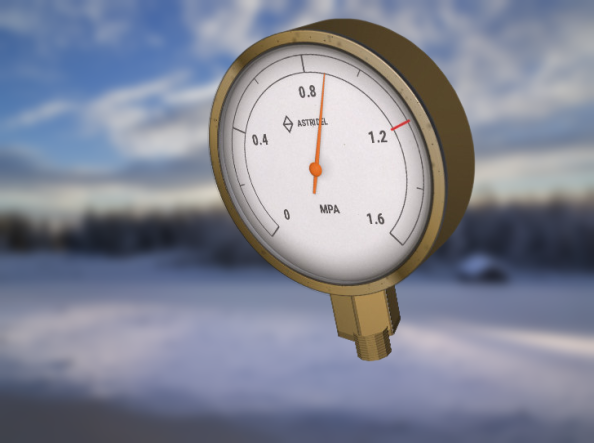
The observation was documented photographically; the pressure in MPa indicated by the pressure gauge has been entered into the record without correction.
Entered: 0.9 MPa
